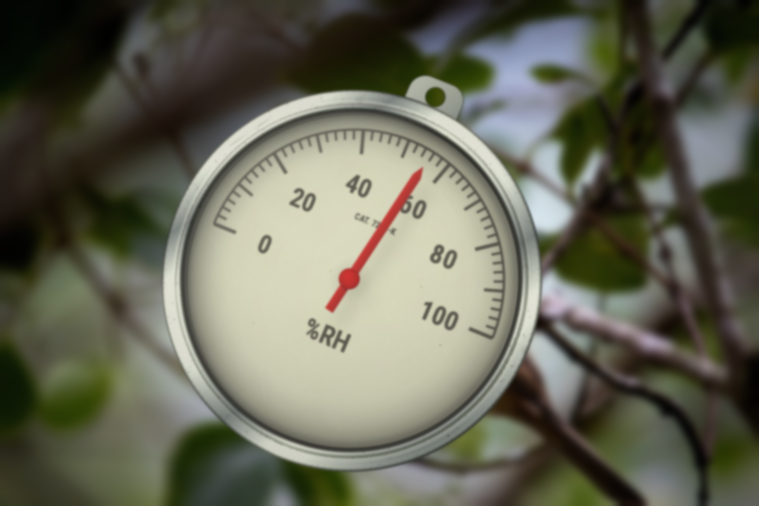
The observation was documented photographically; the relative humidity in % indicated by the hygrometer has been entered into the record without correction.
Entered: 56 %
